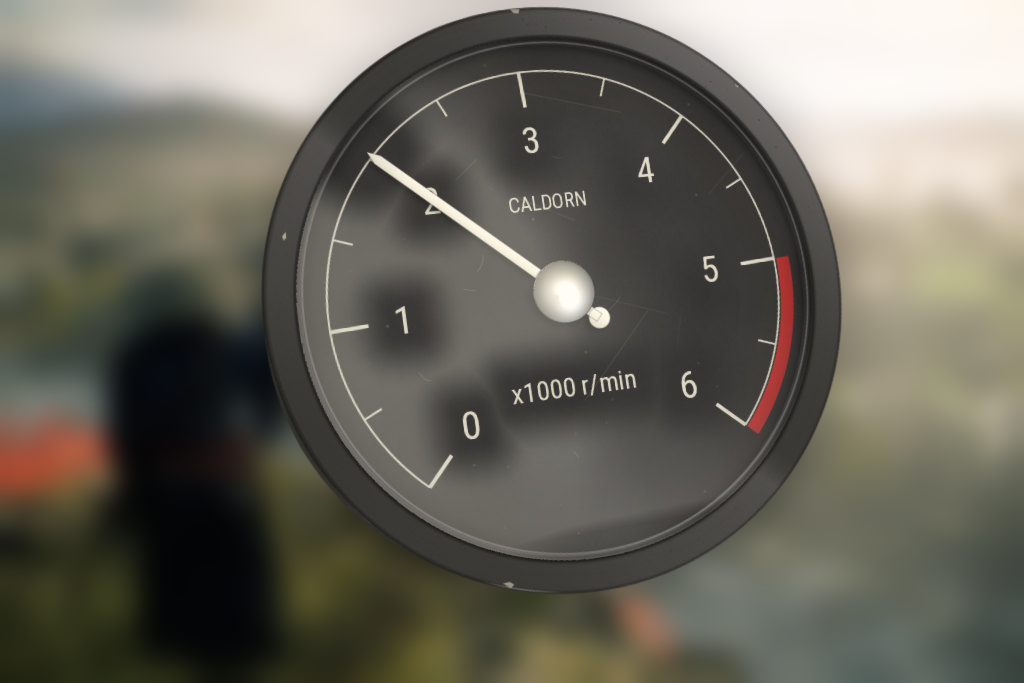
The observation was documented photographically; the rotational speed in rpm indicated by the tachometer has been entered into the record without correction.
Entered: 2000 rpm
